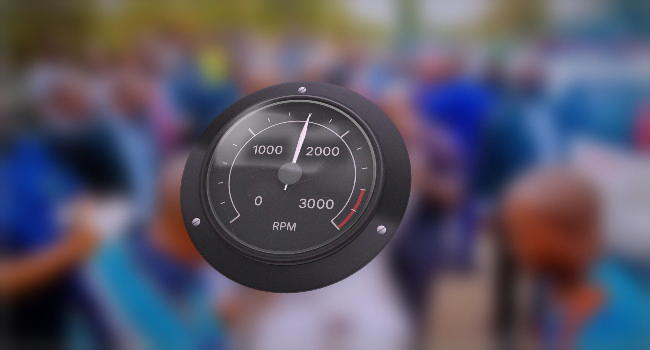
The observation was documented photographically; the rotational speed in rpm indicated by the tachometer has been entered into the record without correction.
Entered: 1600 rpm
